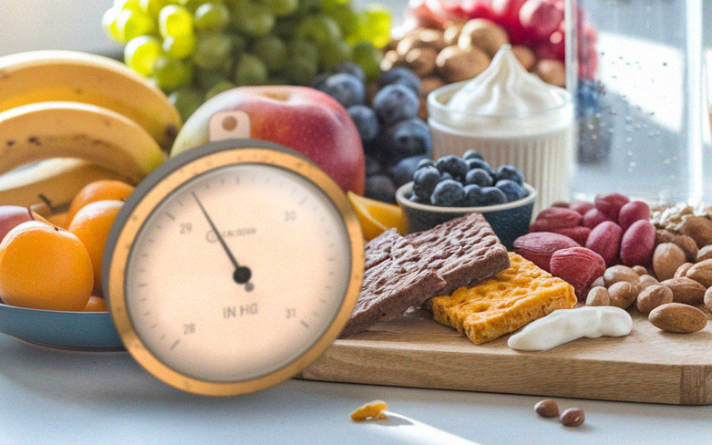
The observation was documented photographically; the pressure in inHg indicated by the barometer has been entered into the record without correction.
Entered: 29.2 inHg
